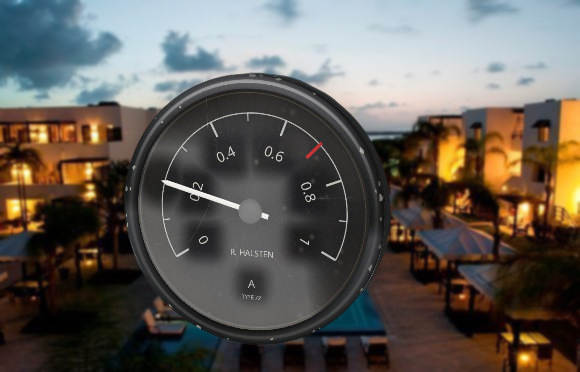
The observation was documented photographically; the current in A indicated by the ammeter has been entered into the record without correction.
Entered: 0.2 A
